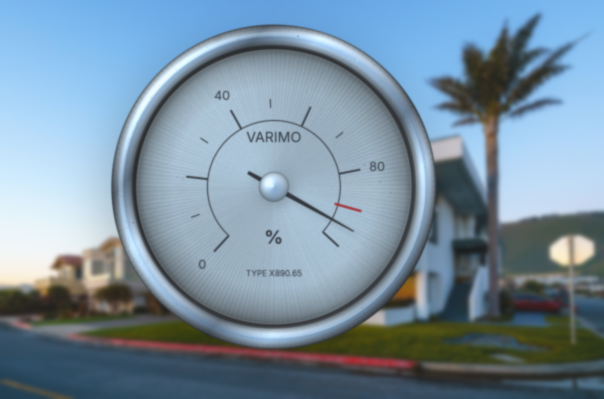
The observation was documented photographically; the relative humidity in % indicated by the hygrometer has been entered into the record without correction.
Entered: 95 %
